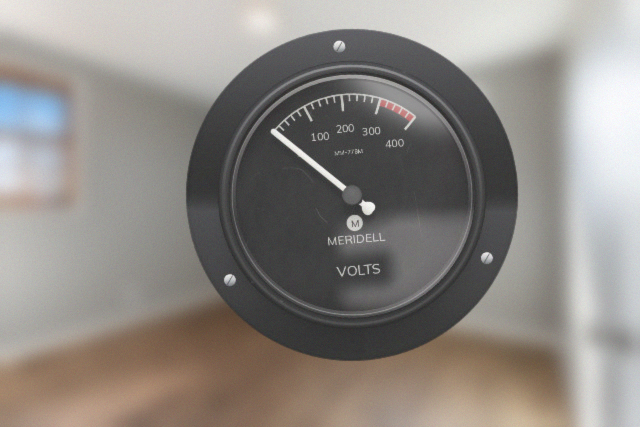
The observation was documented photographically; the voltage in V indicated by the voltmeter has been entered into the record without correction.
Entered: 0 V
